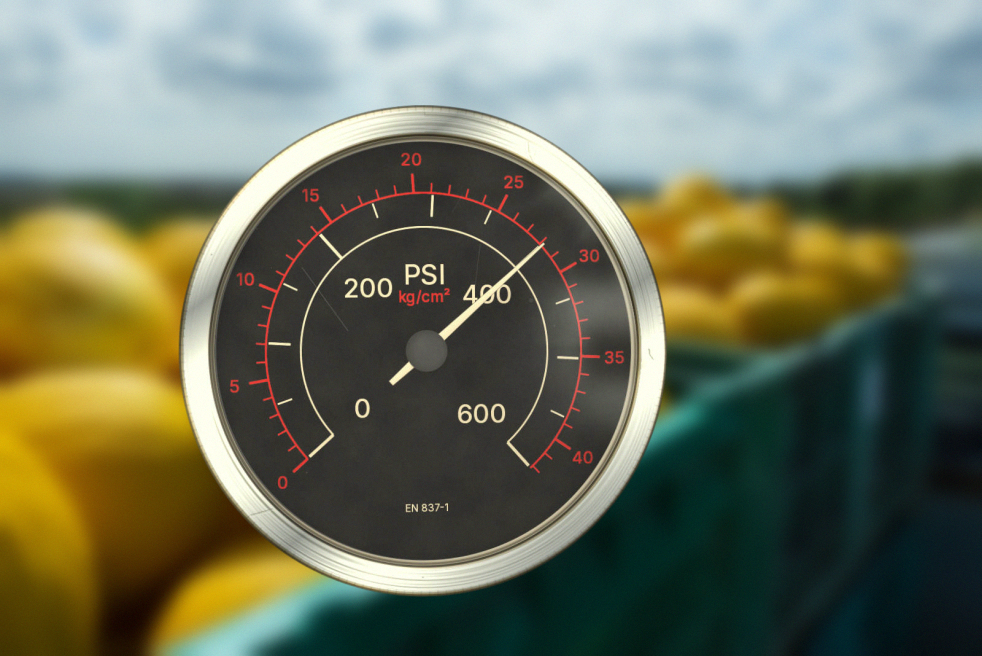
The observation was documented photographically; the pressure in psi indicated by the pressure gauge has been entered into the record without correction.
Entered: 400 psi
